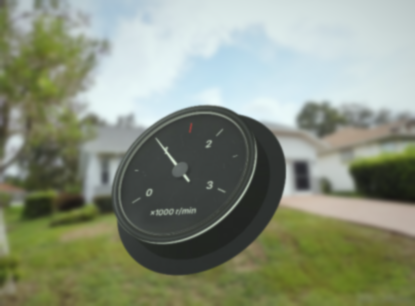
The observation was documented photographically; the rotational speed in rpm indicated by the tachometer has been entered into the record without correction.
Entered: 1000 rpm
